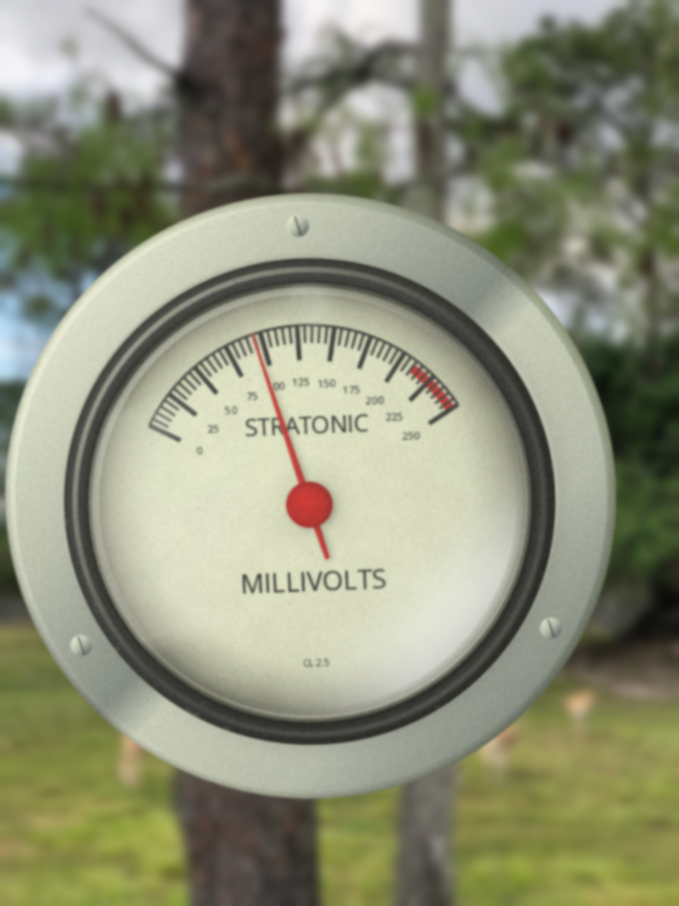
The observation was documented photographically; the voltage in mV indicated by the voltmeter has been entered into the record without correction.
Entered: 95 mV
